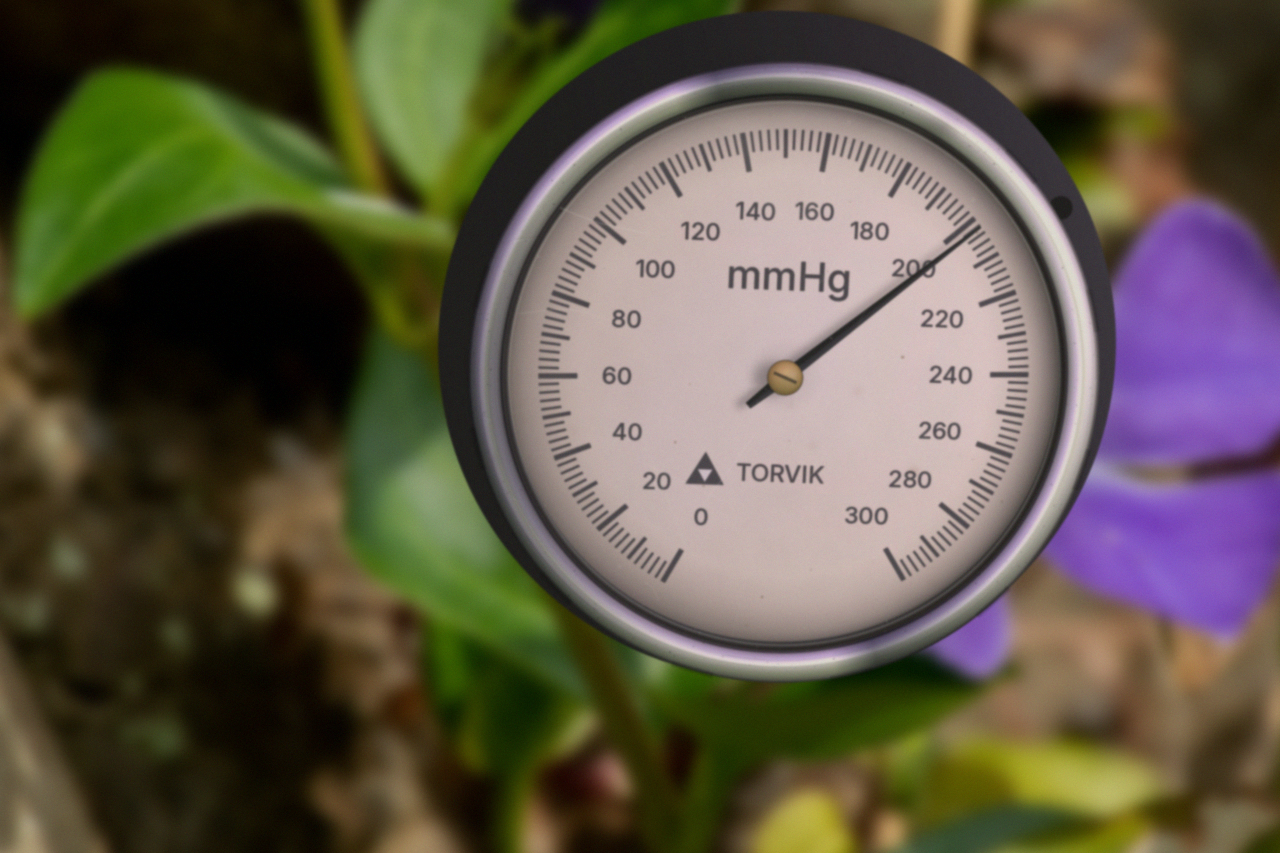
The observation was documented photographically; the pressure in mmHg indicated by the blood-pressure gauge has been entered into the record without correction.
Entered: 202 mmHg
